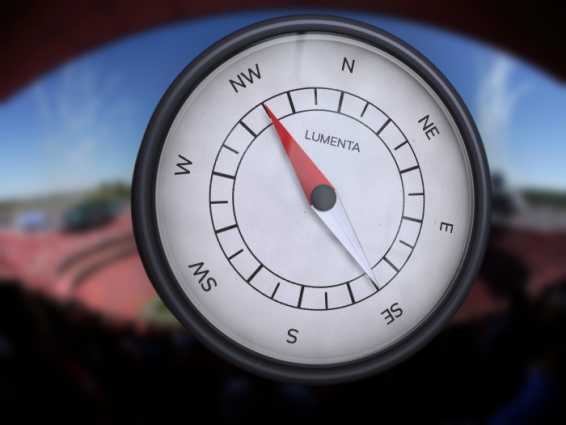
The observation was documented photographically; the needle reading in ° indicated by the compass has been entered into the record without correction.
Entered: 315 °
